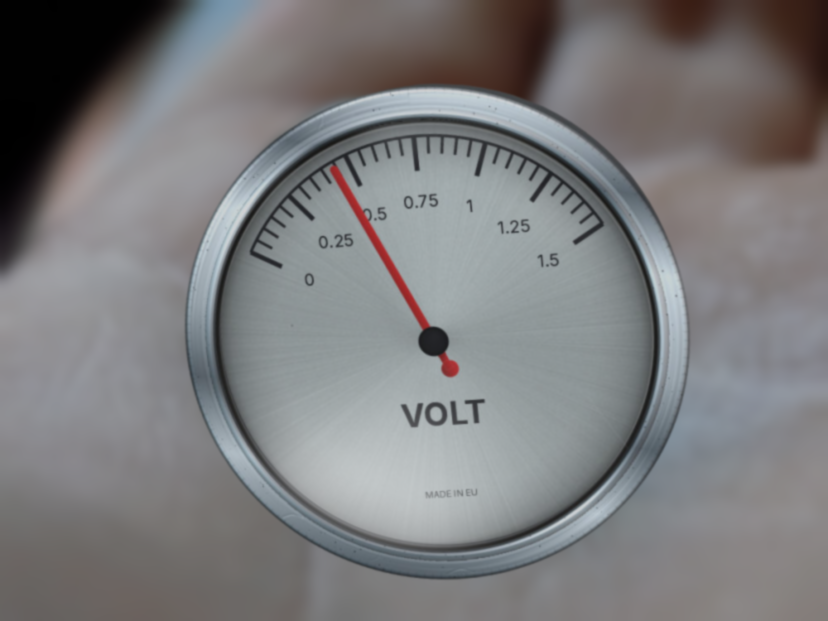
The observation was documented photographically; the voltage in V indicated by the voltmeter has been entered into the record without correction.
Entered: 0.45 V
